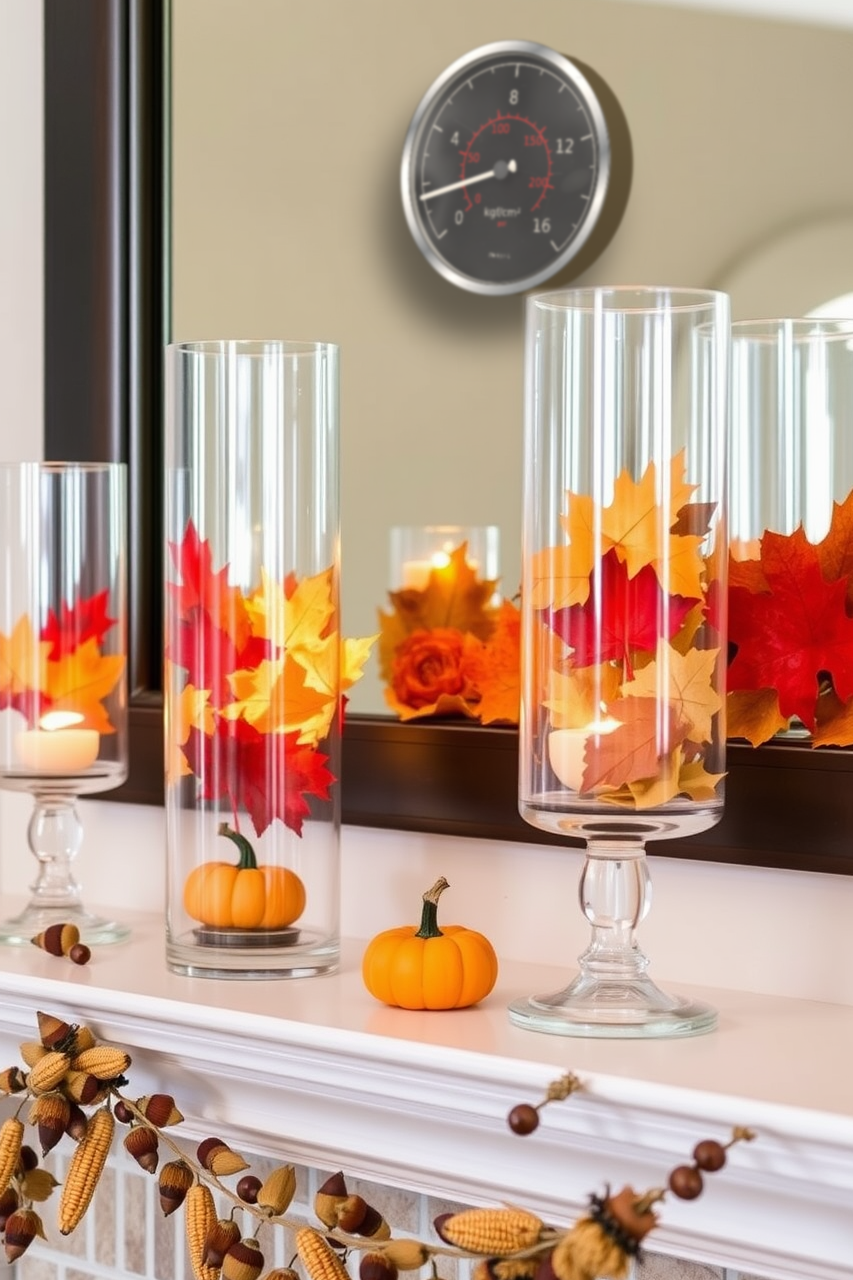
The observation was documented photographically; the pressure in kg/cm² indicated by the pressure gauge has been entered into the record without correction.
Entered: 1.5 kg/cm²
